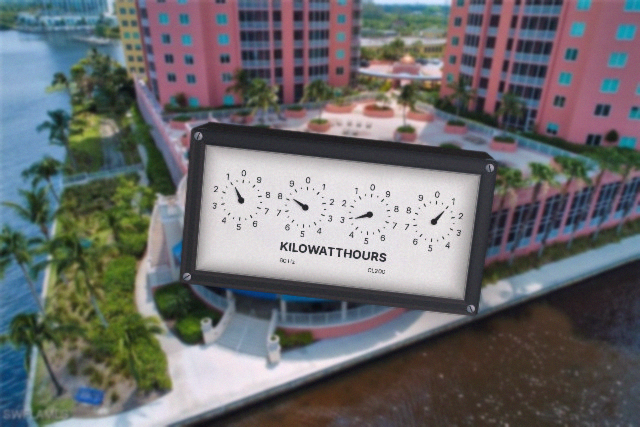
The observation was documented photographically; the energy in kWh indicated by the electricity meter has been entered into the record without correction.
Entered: 831 kWh
